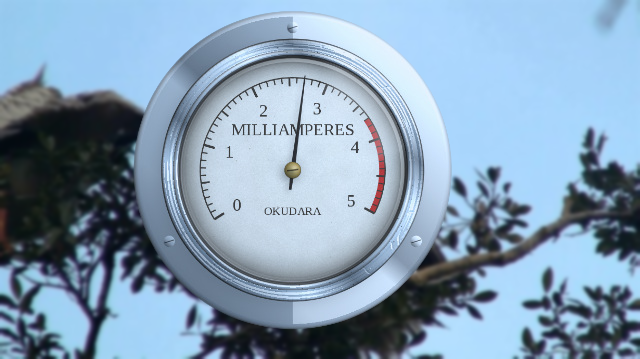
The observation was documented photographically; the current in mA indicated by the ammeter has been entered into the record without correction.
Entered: 2.7 mA
